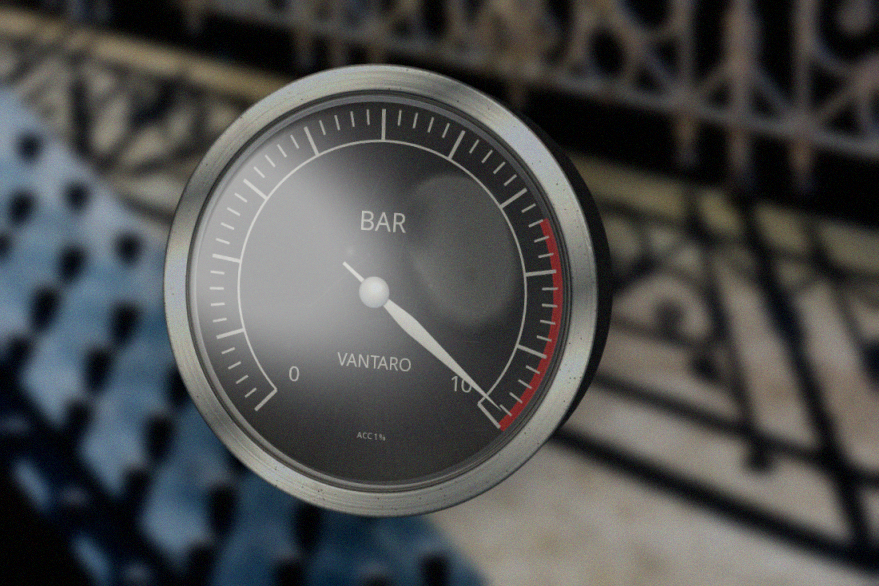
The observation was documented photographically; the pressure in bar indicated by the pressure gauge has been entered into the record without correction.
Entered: 9.8 bar
